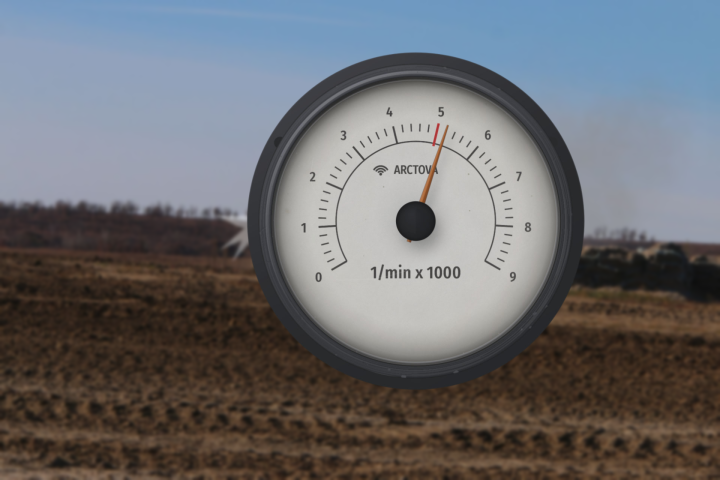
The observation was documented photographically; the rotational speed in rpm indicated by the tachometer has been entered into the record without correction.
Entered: 5200 rpm
